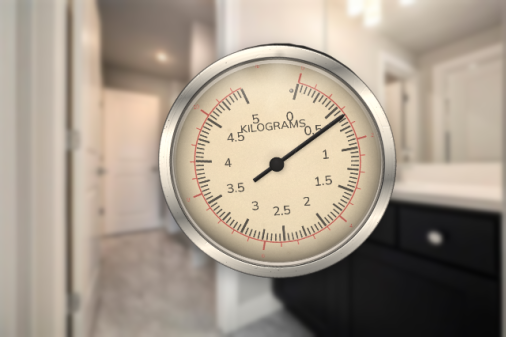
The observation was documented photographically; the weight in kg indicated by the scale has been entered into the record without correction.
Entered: 0.6 kg
